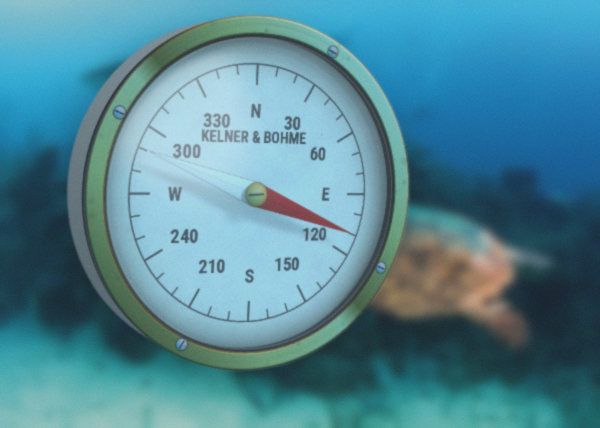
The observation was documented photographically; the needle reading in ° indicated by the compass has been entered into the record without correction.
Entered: 110 °
